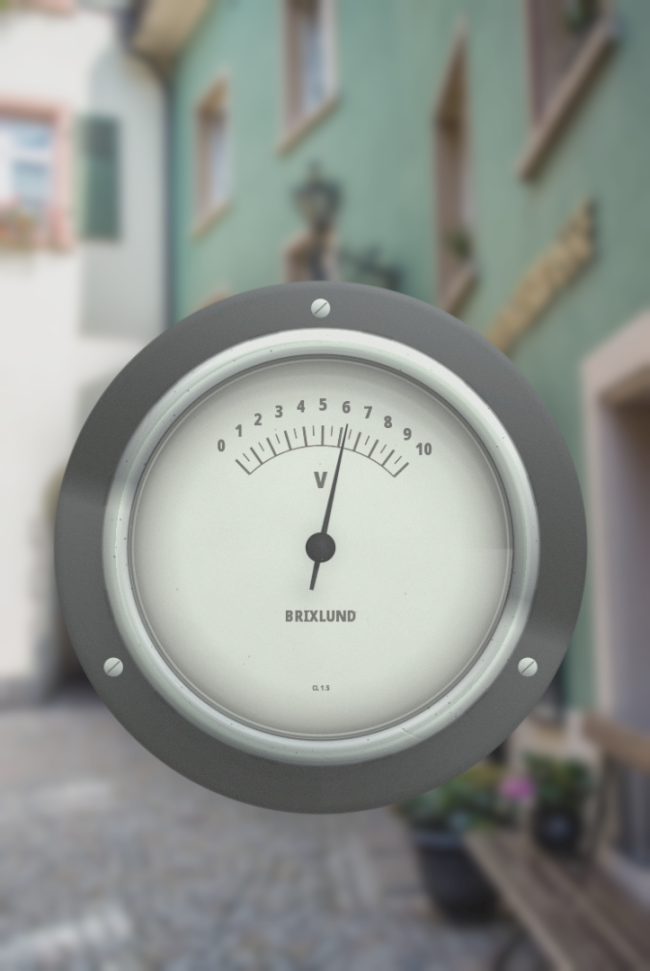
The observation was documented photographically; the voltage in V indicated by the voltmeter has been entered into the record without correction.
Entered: 6.25 V
